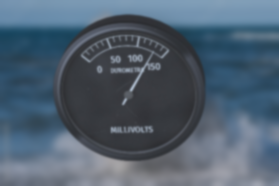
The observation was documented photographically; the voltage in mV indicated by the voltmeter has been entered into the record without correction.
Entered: 130 mV
